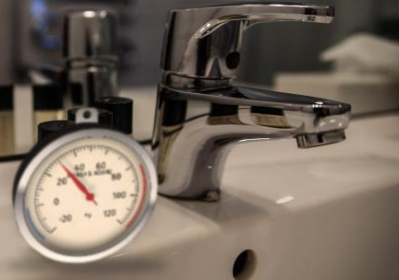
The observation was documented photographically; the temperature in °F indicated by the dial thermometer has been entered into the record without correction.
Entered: 30 °F
